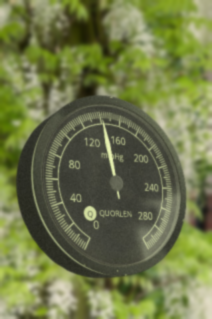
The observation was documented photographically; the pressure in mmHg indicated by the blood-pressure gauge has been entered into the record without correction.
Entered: 140 mmHg
